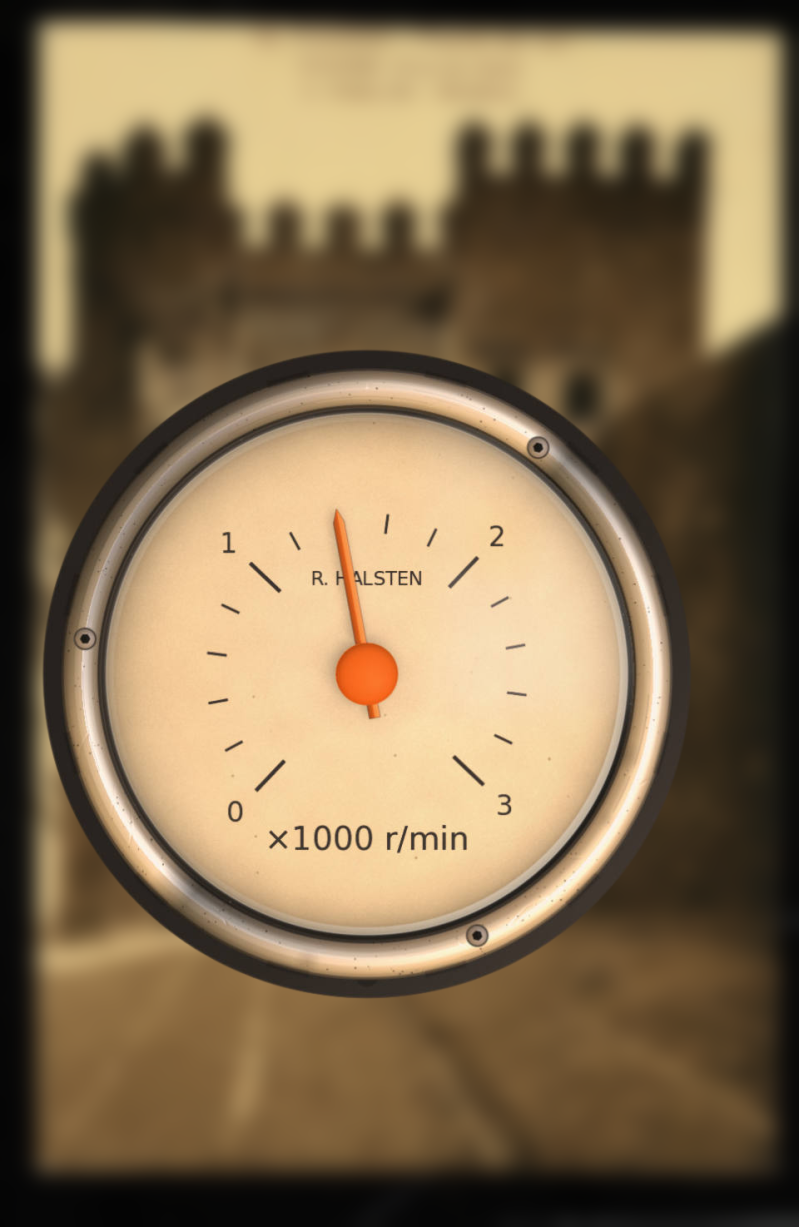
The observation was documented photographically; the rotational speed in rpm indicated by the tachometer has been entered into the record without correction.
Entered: 1400 rpm
